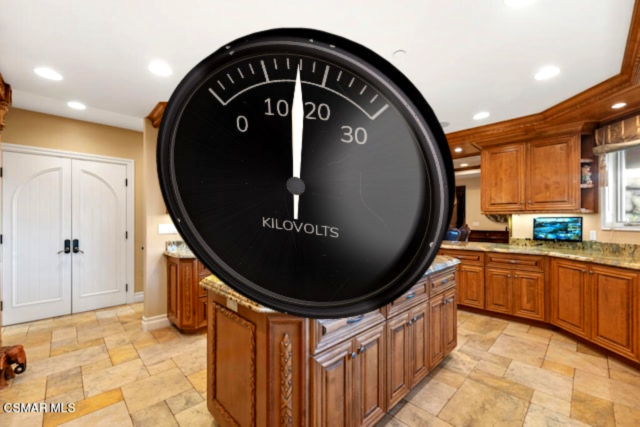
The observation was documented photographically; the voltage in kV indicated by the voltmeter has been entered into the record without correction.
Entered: 16 kV
